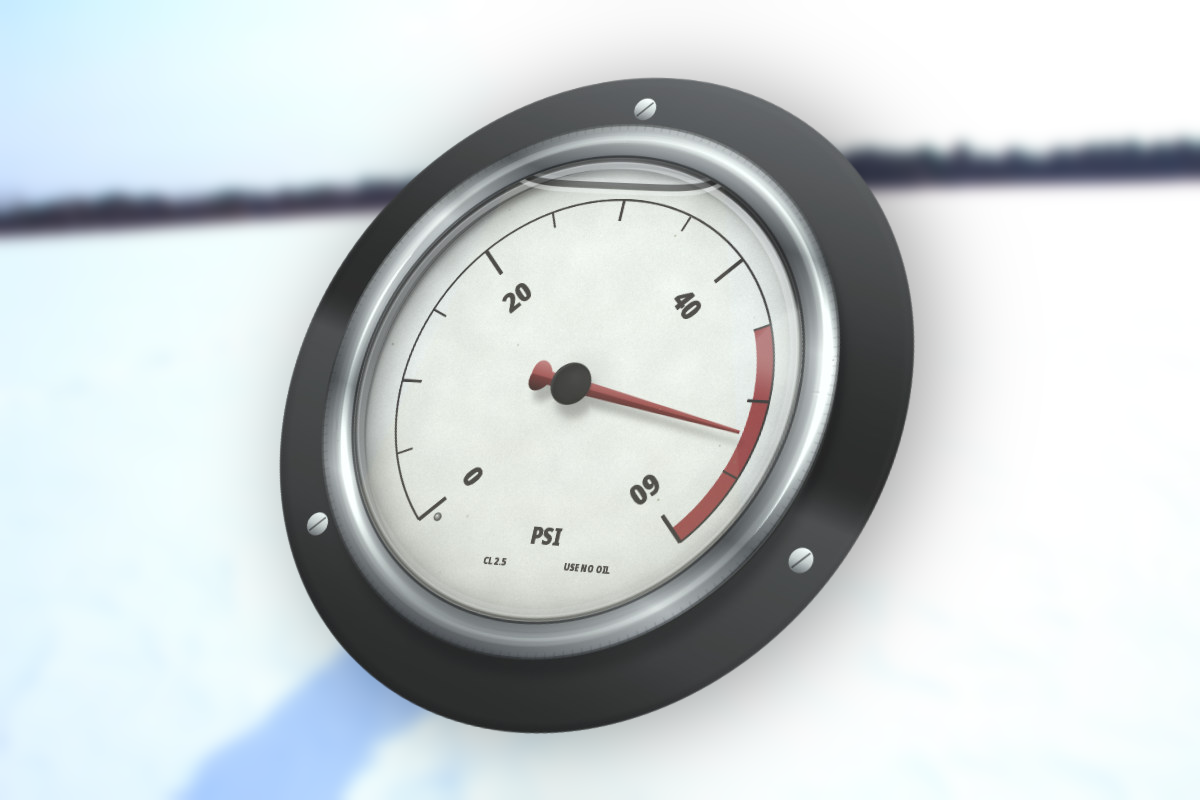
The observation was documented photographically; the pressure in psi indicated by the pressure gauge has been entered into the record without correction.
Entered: 52.5 psi
